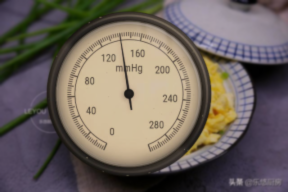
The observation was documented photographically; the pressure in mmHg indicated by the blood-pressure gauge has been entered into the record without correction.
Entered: 140 mmHg
